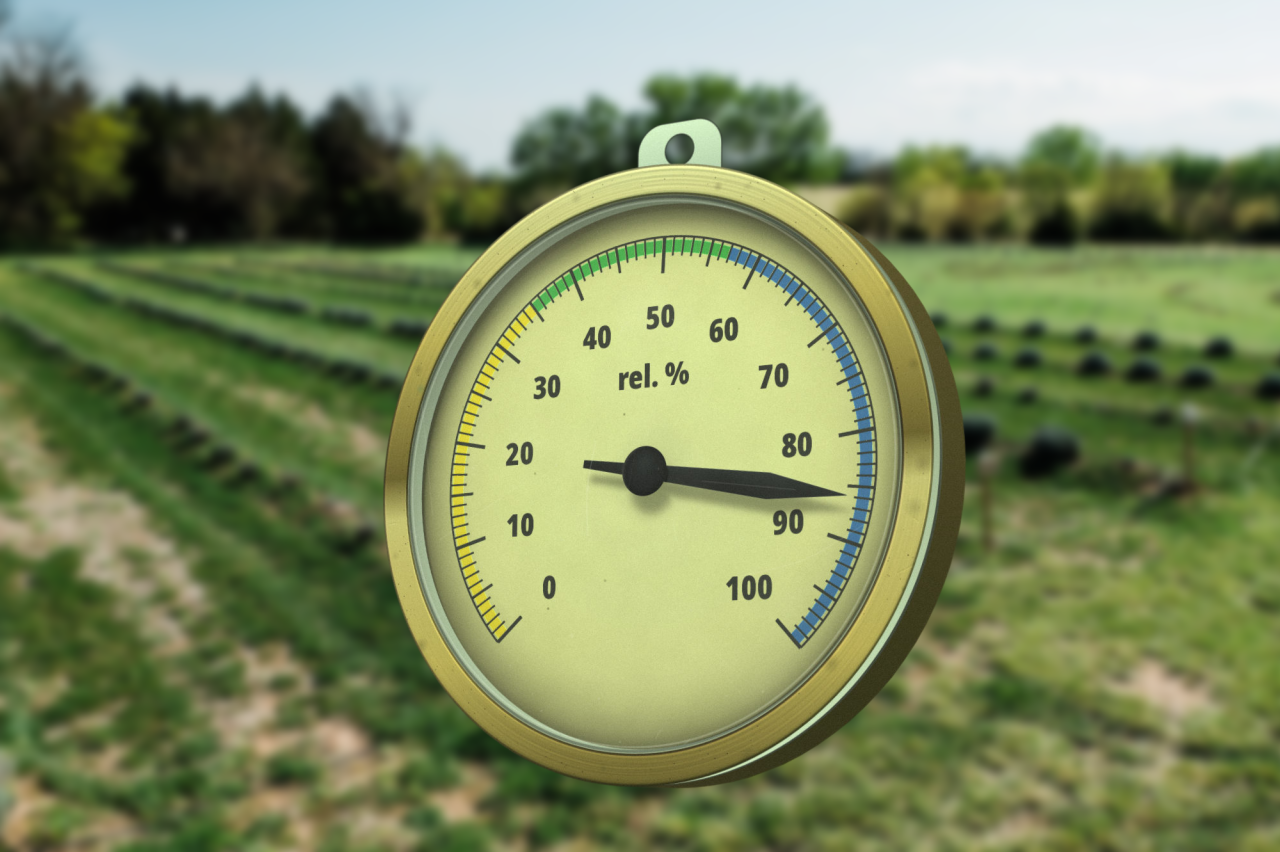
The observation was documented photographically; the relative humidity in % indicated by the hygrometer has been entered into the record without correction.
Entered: 86 %
